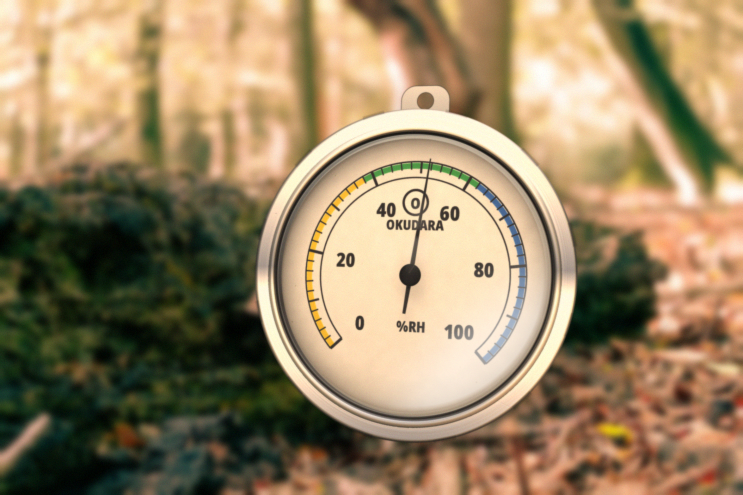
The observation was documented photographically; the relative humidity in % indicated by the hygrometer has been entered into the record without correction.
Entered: 52 %
